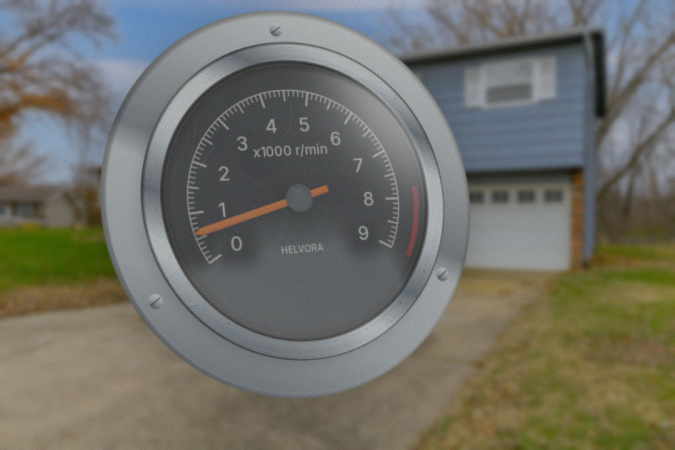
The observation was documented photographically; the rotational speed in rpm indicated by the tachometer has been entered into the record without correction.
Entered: 600 rpm
